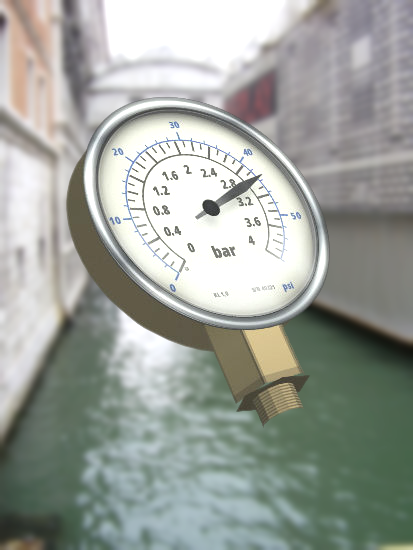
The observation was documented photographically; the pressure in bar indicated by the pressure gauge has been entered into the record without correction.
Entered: 3 bar
